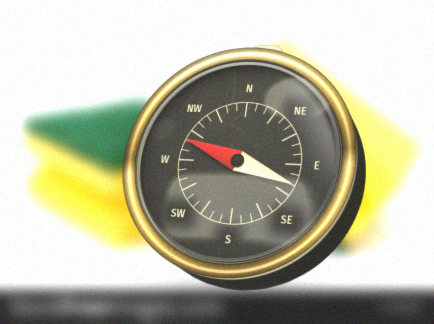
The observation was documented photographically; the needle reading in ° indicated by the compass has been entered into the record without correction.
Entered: 290 °
